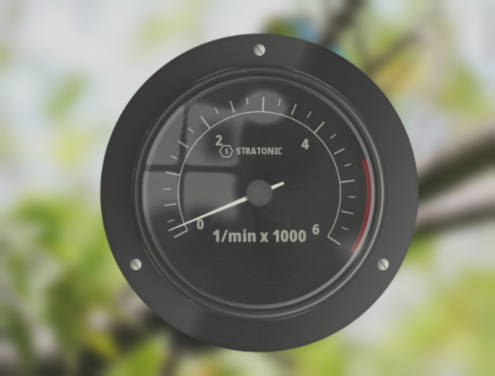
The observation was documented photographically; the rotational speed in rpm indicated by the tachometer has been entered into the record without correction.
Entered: 125 rpm
